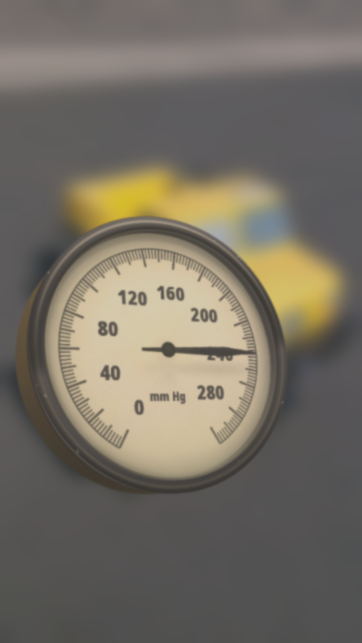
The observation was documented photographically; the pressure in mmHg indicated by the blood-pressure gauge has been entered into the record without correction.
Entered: 240 mmHg
